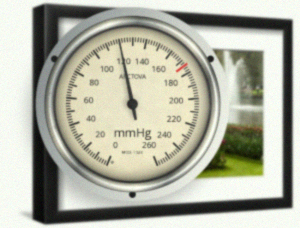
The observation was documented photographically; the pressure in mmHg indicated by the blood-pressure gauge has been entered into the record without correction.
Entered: 120 mmHg
